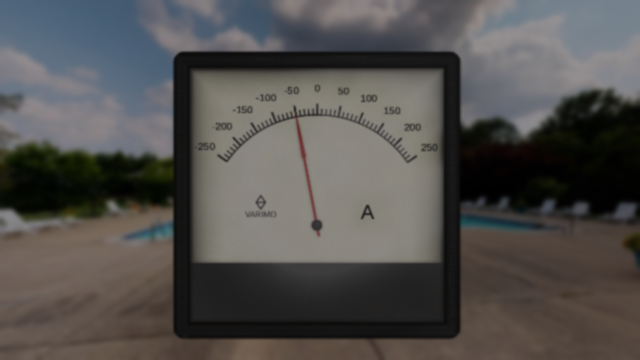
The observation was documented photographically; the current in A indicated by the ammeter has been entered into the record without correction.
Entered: -50 A
